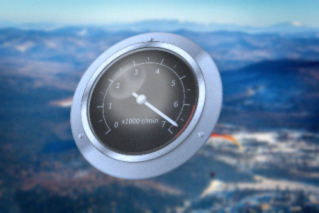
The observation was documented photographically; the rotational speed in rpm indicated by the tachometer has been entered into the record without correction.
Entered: 6750 rpm
